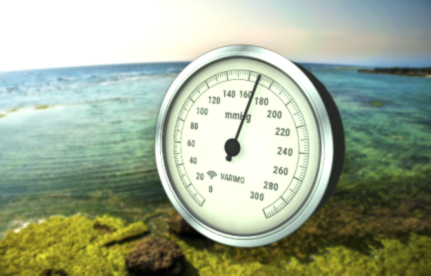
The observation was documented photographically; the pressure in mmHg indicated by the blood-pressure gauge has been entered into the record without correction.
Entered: 170 mmHg
